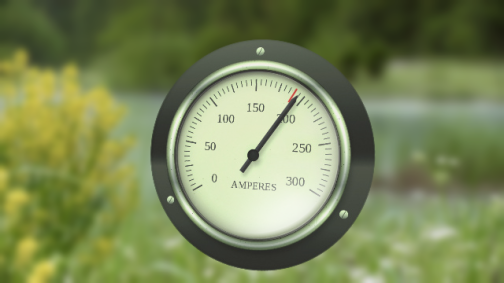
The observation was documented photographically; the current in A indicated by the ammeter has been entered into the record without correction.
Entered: 195 A
